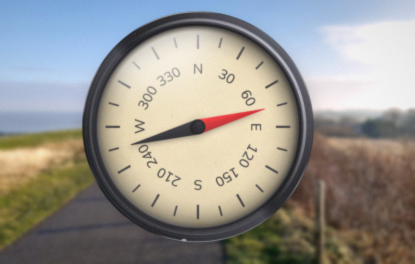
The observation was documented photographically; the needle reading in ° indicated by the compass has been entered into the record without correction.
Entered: 75 °
